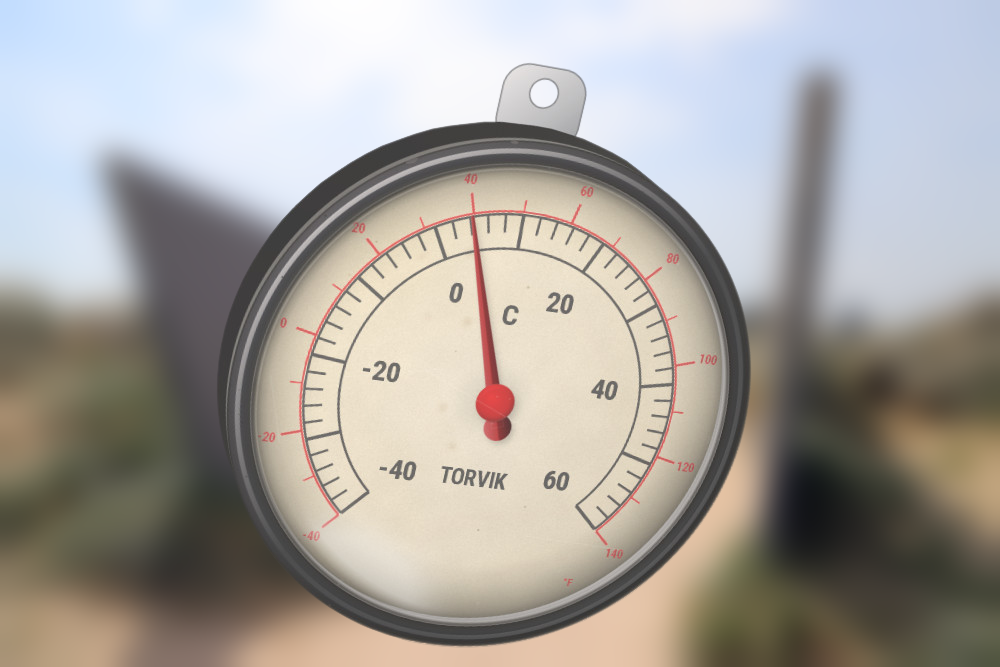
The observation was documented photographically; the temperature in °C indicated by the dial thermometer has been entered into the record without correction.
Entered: 4 °C
